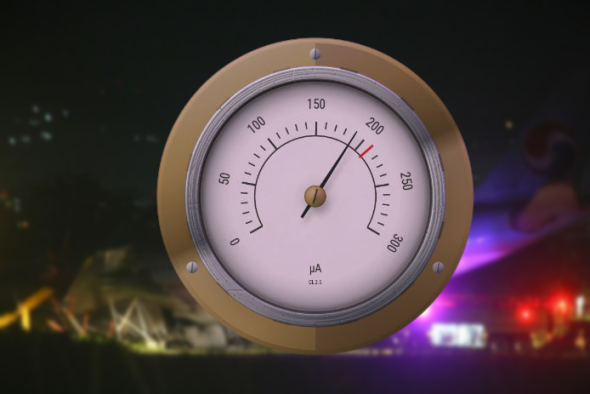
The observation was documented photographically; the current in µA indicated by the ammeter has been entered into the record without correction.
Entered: 190 µA
